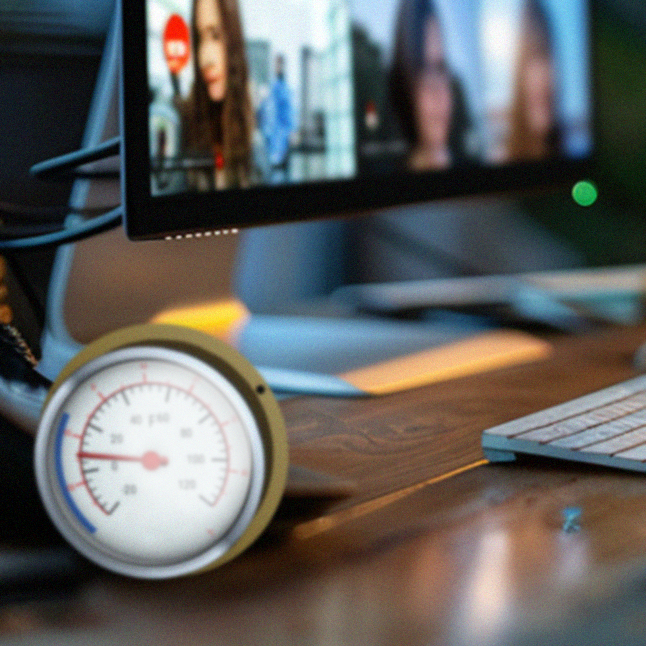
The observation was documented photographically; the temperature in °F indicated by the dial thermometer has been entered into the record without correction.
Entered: 8 °F
